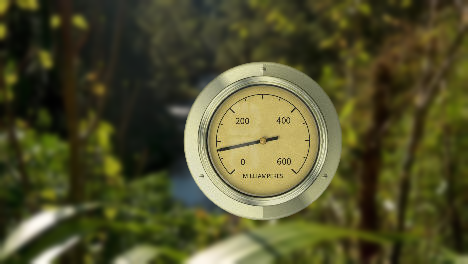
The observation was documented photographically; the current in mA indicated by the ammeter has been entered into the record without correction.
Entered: 75 mA
